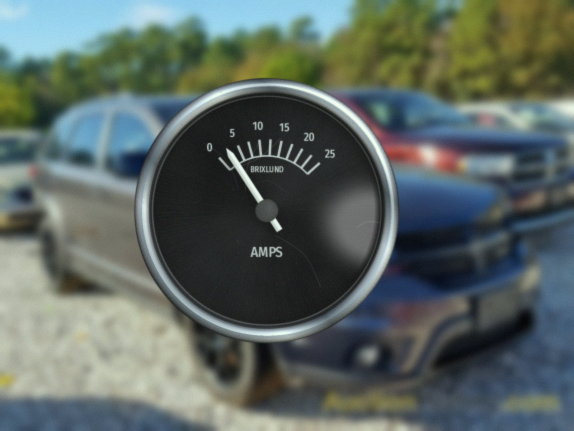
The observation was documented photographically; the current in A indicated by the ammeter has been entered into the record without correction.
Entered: 2.5 A
